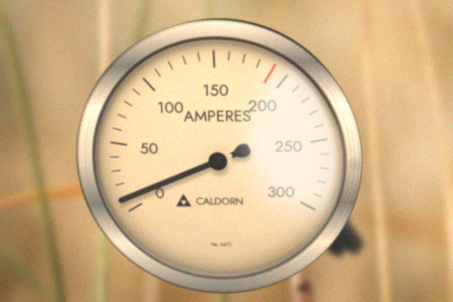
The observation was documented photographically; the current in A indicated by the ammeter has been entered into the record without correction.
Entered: 10 A
